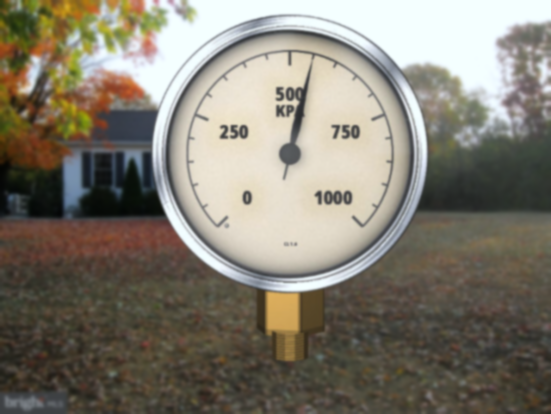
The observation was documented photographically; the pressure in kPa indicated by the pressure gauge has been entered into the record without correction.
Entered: 550 kPa
